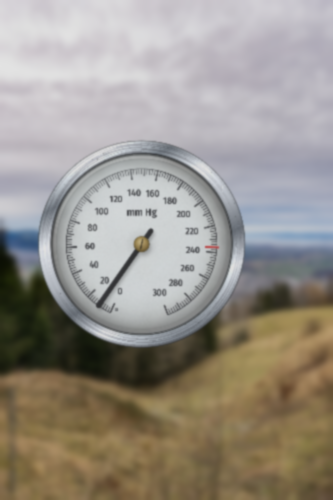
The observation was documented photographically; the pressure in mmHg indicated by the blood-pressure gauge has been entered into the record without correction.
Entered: 10 mmHg
